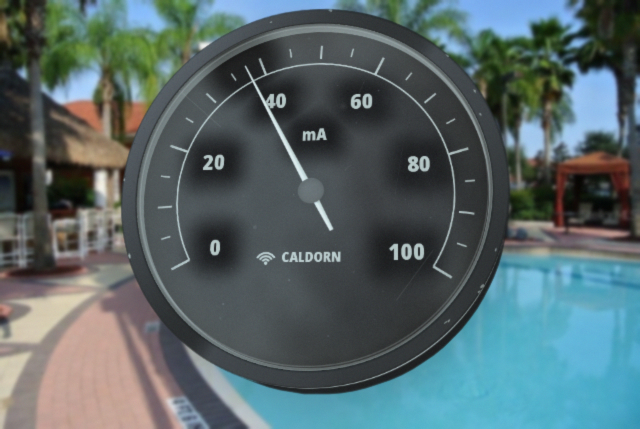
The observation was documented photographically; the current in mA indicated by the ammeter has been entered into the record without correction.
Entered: 37.5 mA
